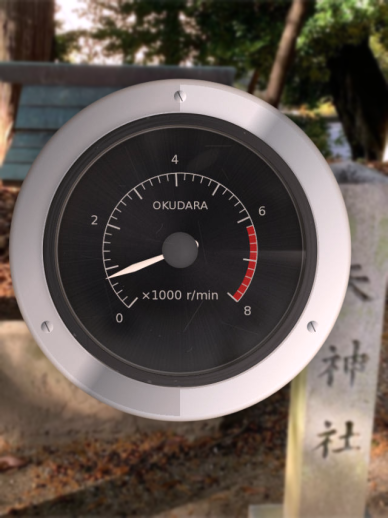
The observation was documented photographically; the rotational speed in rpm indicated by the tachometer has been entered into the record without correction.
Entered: 800 rpm
